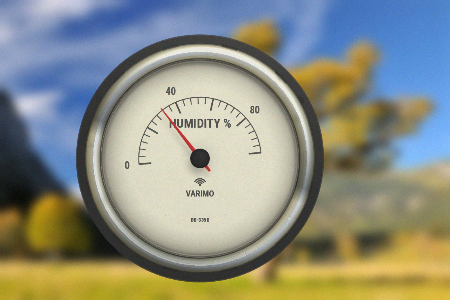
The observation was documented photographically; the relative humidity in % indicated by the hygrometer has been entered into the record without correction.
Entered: 32 %
